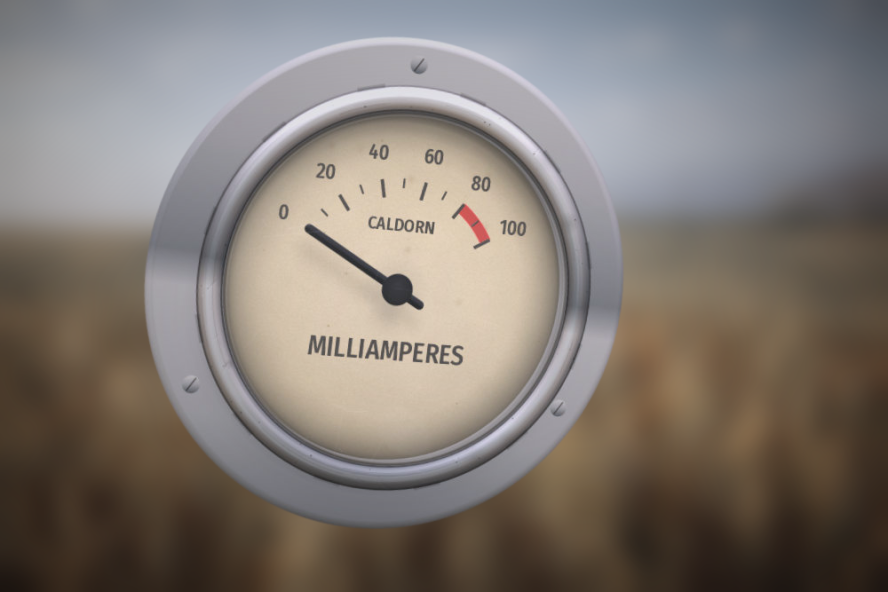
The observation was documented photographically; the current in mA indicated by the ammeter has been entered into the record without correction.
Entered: 0 mA
